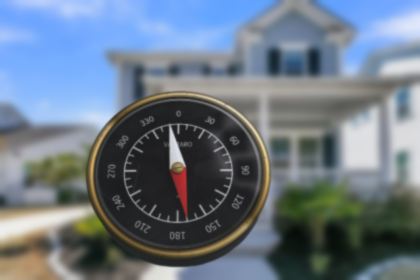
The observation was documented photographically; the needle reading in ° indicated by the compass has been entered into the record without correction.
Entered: 170 °
